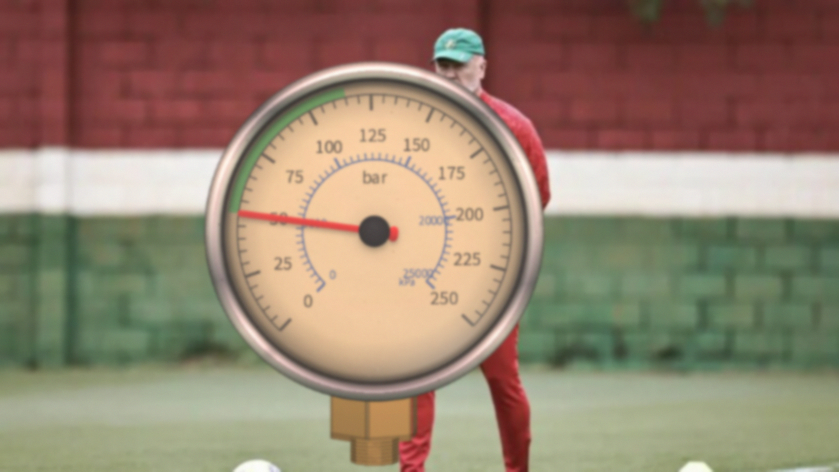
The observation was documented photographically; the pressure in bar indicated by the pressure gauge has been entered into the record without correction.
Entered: 50 bar
